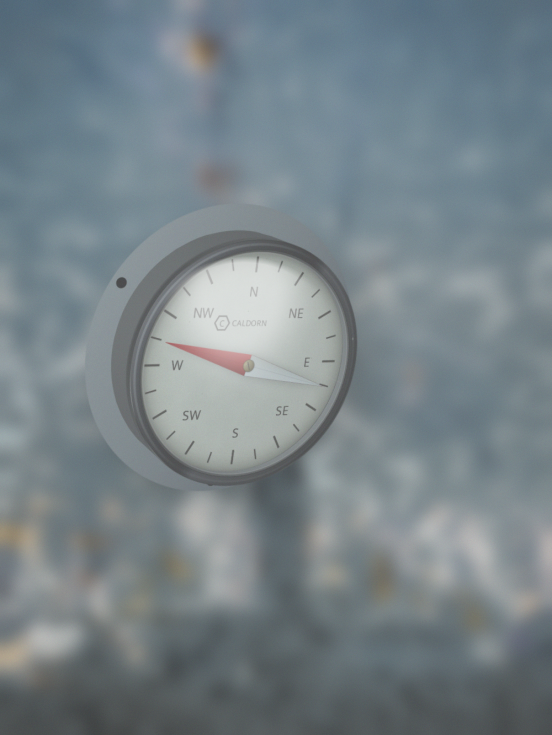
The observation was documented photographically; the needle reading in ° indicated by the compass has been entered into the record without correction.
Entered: 285 °
